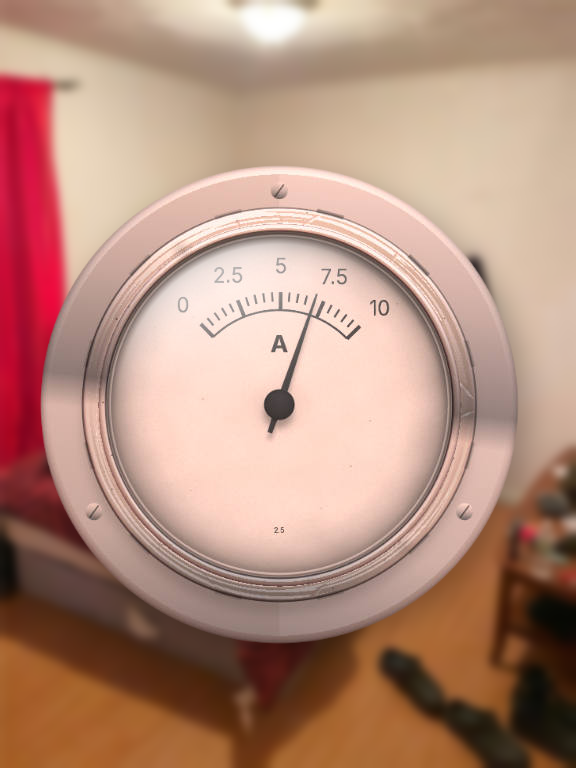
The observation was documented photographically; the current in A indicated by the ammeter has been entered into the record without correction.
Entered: 7 A
